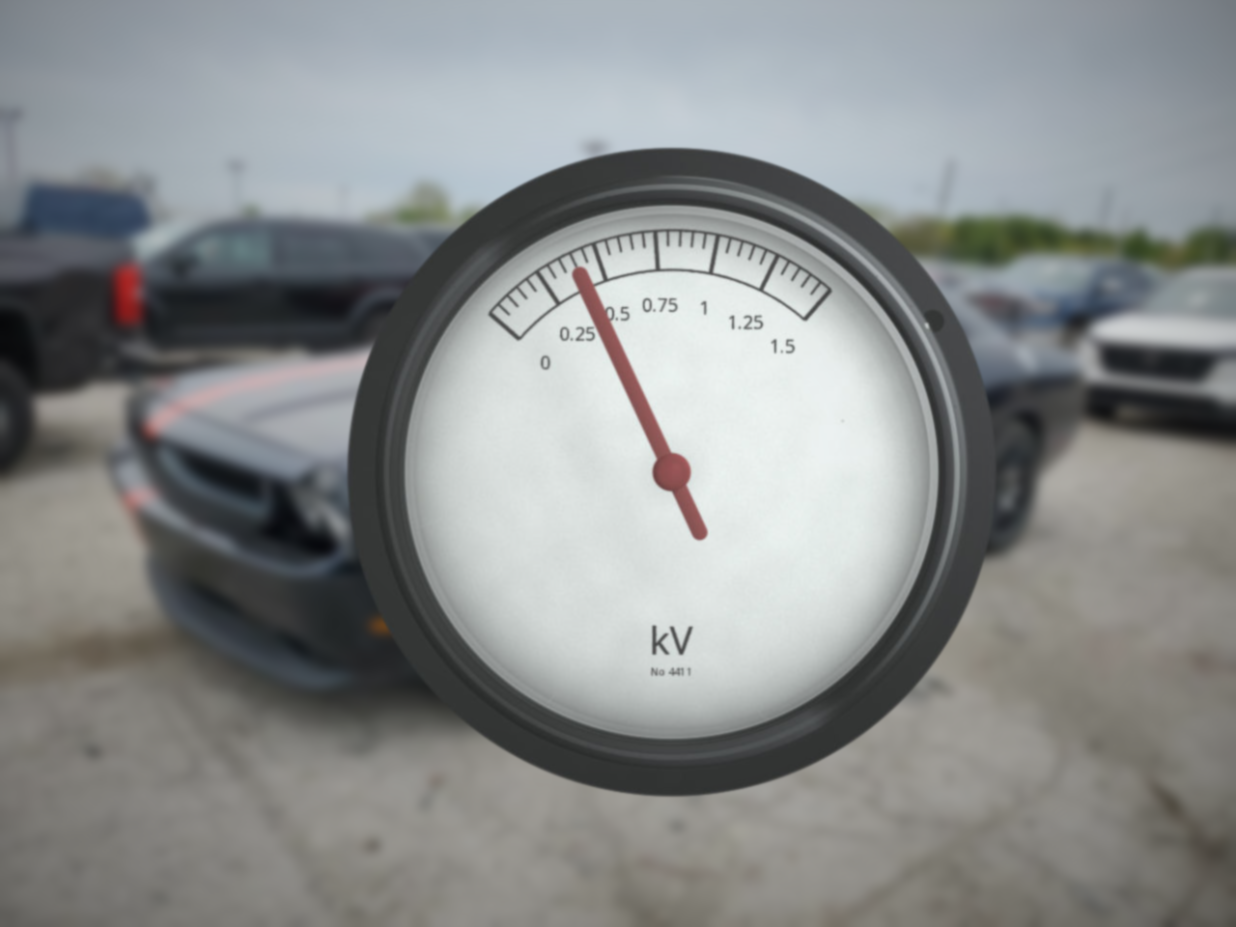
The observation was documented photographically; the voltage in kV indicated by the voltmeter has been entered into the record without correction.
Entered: 0.4 kV
